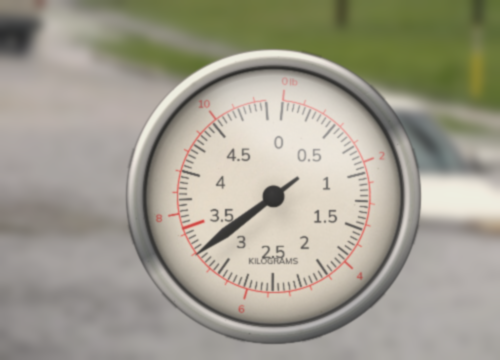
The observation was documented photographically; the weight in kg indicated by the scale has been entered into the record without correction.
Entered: 3.25 kg
